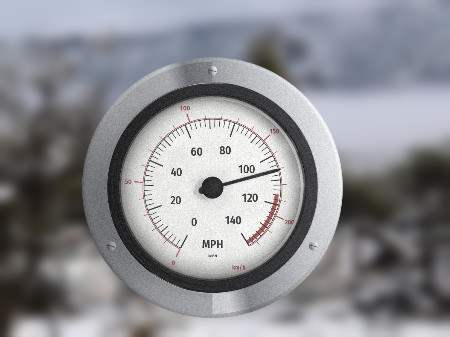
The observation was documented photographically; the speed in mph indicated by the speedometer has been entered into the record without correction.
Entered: 106 mph
